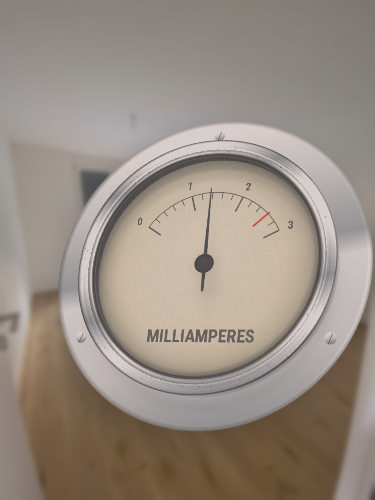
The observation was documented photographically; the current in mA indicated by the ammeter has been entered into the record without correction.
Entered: 1.4 mA
